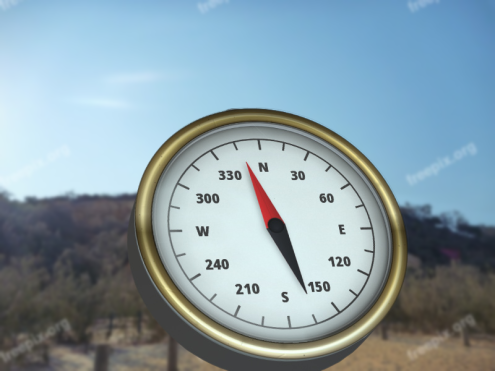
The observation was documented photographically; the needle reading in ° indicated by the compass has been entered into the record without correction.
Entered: 345 °
